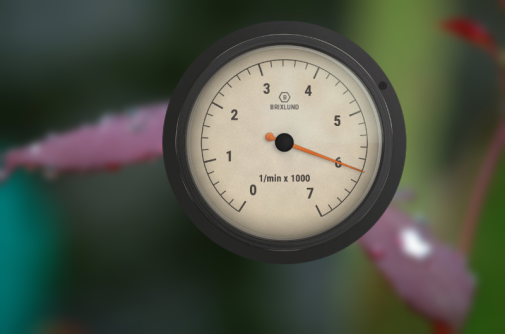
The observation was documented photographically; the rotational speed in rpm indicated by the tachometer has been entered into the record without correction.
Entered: 6000 rpm
